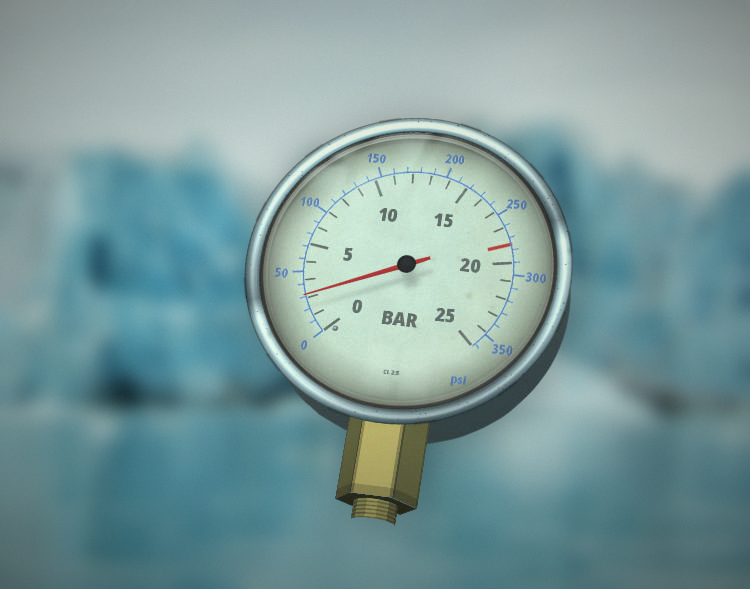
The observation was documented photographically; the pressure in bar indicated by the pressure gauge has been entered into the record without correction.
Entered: 2 bar
